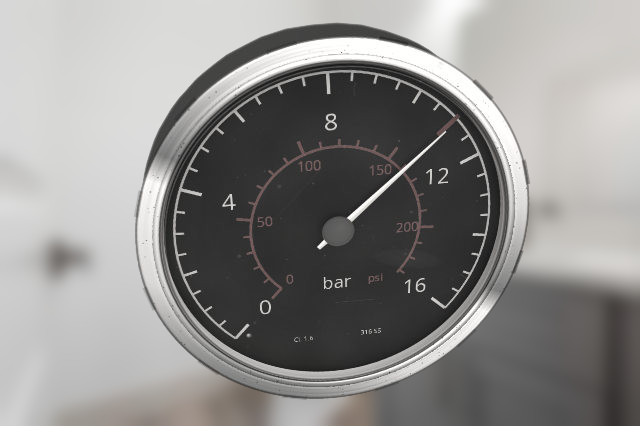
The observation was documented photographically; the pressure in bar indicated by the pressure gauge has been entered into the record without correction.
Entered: 11 bar
